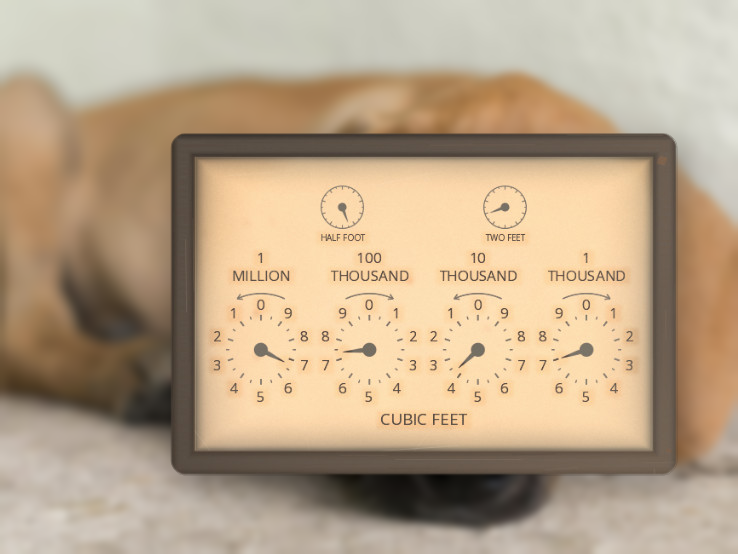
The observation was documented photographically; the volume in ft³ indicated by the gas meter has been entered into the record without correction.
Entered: 673700 ft³
